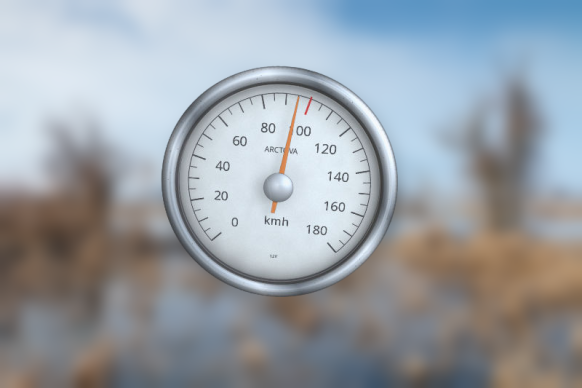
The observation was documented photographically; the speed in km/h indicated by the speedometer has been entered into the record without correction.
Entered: 95 km/h
